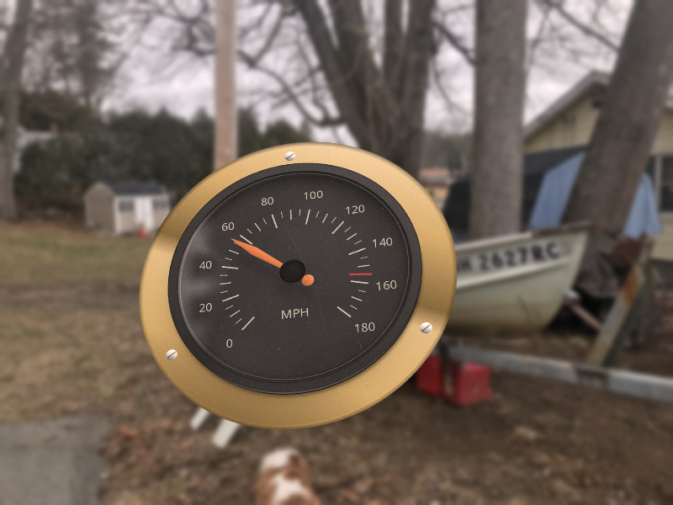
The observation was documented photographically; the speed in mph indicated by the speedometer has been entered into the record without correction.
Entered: 55 mph
